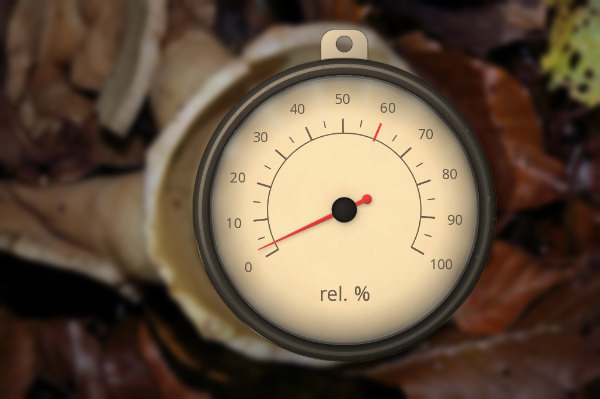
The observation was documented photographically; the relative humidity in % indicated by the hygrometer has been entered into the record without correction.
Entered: 2.5 %
